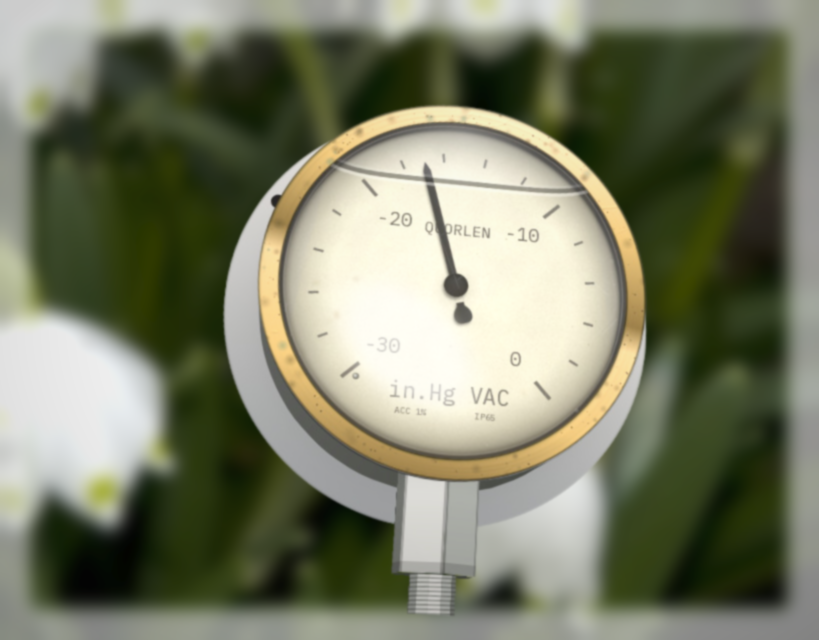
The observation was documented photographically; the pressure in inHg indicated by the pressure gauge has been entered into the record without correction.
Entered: -17 inHg
